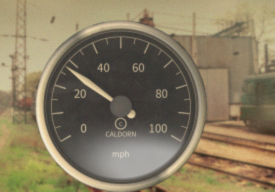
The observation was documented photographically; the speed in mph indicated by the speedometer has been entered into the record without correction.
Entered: 27.5 mph
